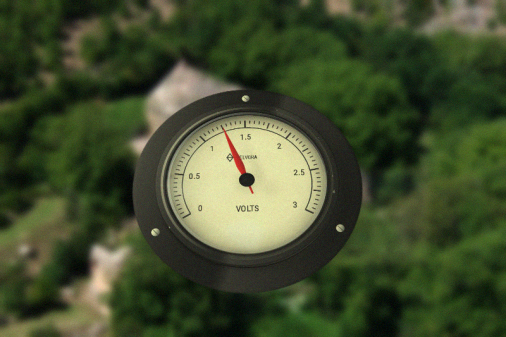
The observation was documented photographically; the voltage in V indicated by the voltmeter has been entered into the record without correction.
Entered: 1.25 V
